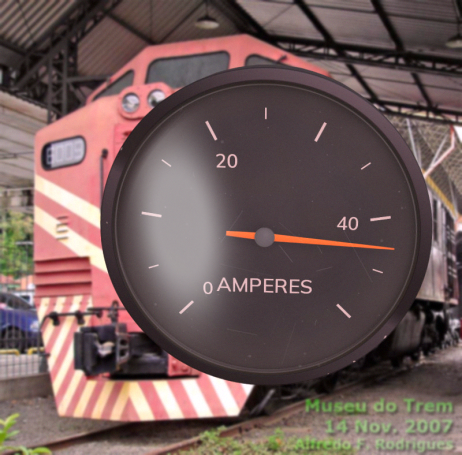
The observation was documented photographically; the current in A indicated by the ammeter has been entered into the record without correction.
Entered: 42.5 A
